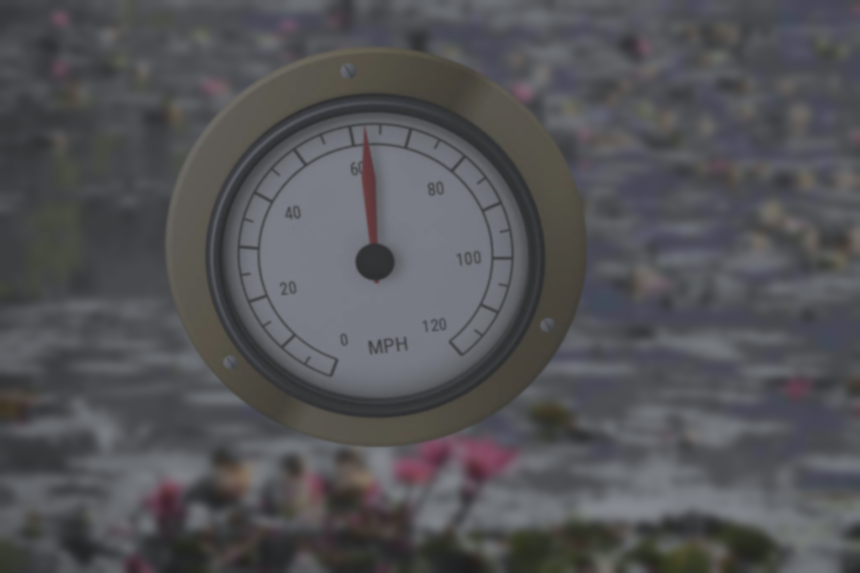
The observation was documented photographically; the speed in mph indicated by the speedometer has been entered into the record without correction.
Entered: 62.5 mph
